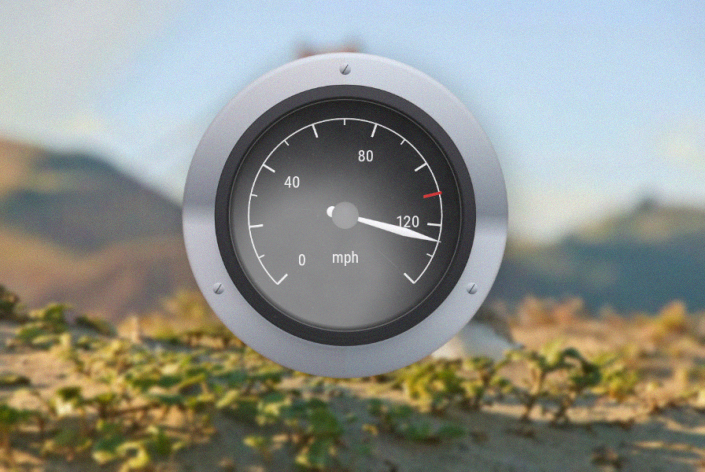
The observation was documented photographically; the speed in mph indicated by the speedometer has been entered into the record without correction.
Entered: 125 mph
